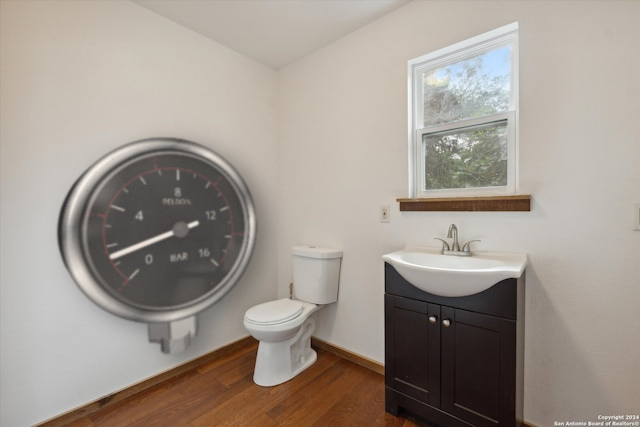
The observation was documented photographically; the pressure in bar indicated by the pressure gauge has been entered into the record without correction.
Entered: 1.5 bar
